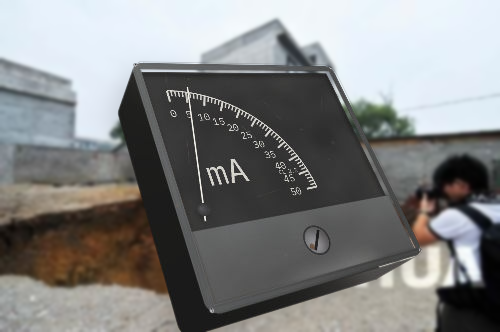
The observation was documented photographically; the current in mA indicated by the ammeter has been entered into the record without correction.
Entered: 5 mA
